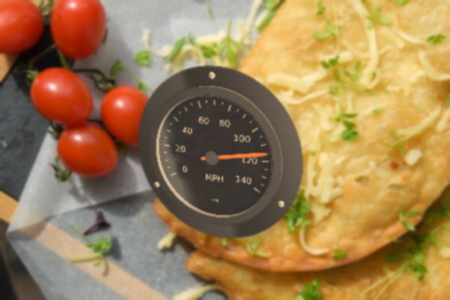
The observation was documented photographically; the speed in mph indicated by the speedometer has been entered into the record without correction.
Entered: 115 mph
